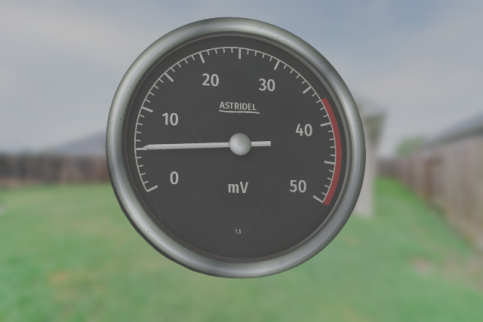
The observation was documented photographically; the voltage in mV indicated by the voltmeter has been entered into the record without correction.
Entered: 5 mV
